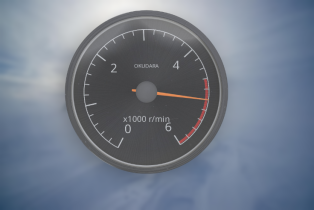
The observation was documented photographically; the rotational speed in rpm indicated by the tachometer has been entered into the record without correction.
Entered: 5000 rpm
